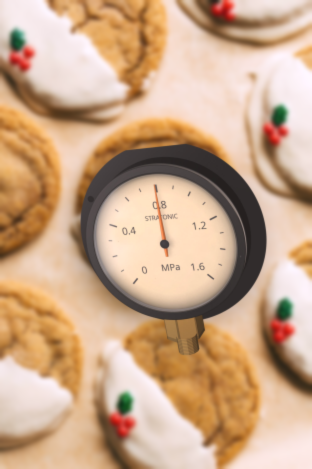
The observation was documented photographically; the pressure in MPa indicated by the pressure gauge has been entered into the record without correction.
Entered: 0.8 MPa
